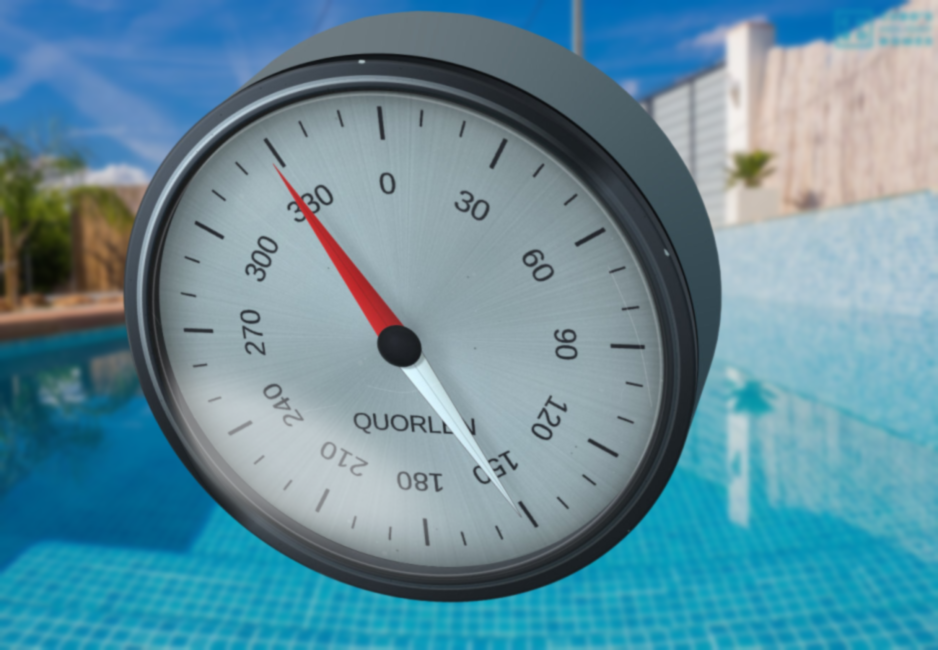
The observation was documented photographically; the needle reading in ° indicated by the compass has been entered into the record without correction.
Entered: 330 °
